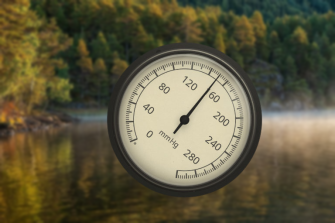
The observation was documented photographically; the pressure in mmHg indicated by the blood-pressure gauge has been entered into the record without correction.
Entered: 150 mmHg
